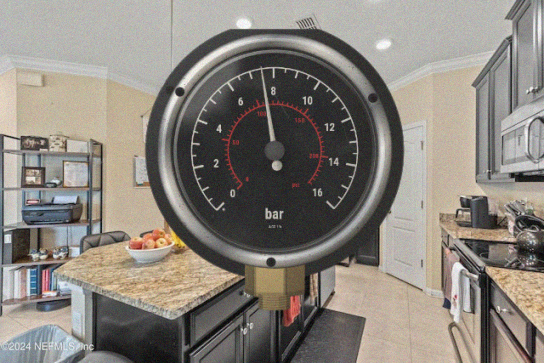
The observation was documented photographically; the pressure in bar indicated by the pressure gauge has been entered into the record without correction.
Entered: 7.5 bar
